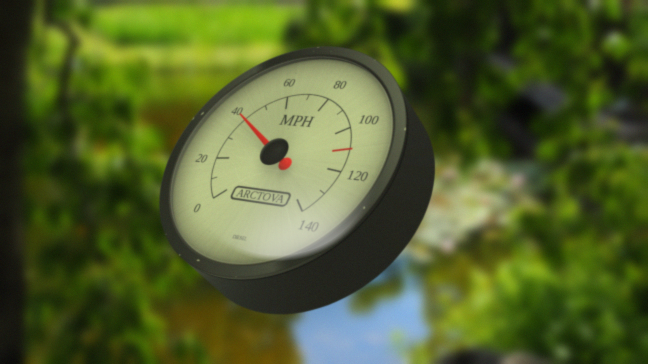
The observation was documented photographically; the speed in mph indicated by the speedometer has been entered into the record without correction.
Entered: 40 mph
